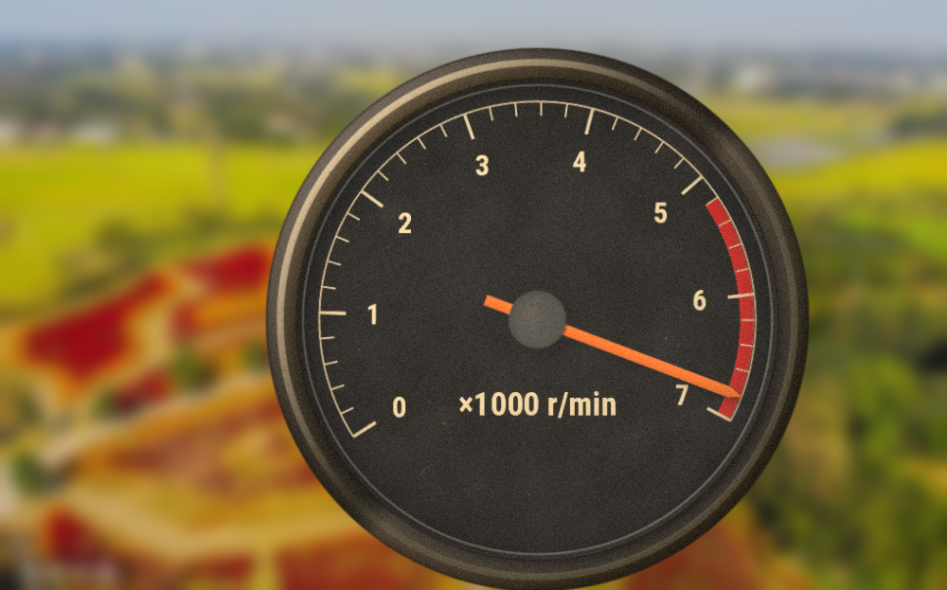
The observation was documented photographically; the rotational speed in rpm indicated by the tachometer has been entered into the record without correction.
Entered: 6800 rpm
